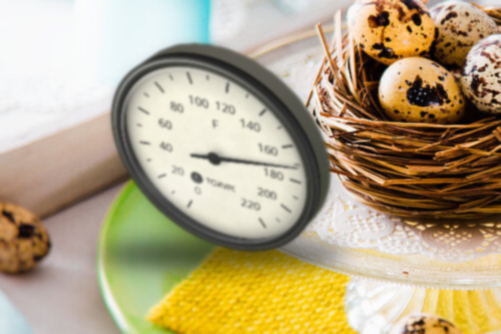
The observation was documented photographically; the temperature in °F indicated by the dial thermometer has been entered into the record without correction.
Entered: 170 °F
